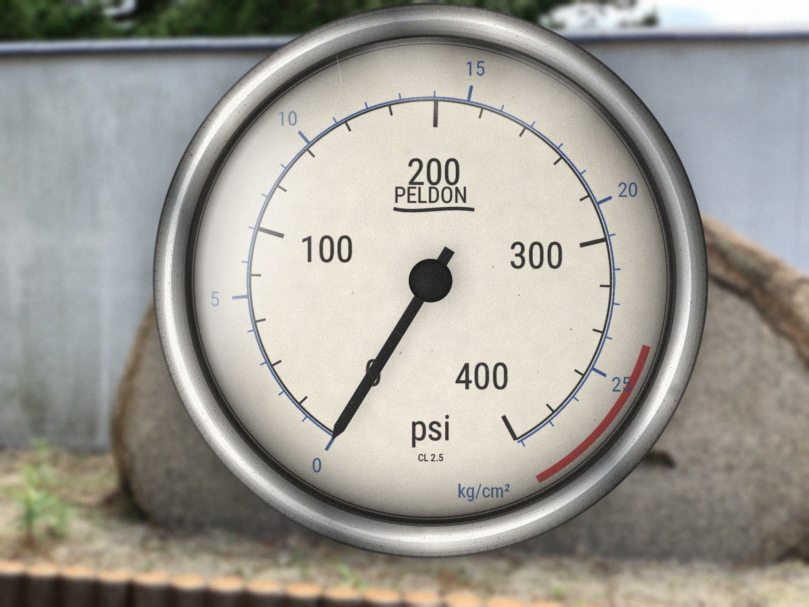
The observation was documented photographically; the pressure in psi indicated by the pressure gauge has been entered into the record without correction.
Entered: 0 psi
